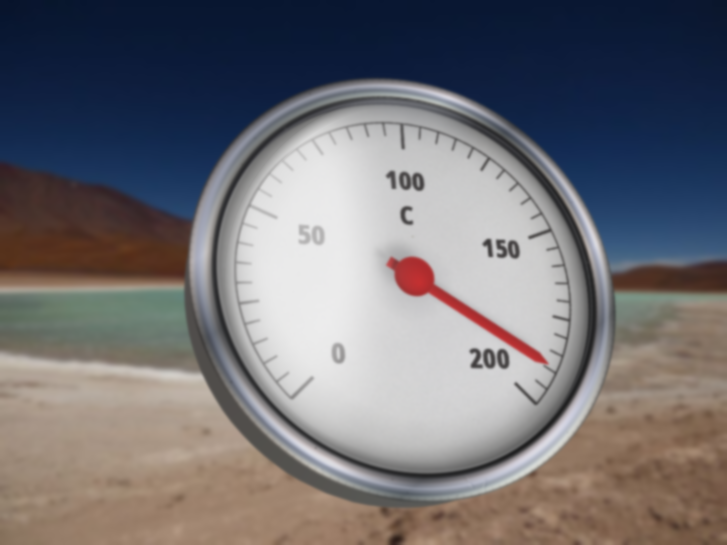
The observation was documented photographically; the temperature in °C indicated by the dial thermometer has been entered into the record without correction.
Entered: 190 °C
